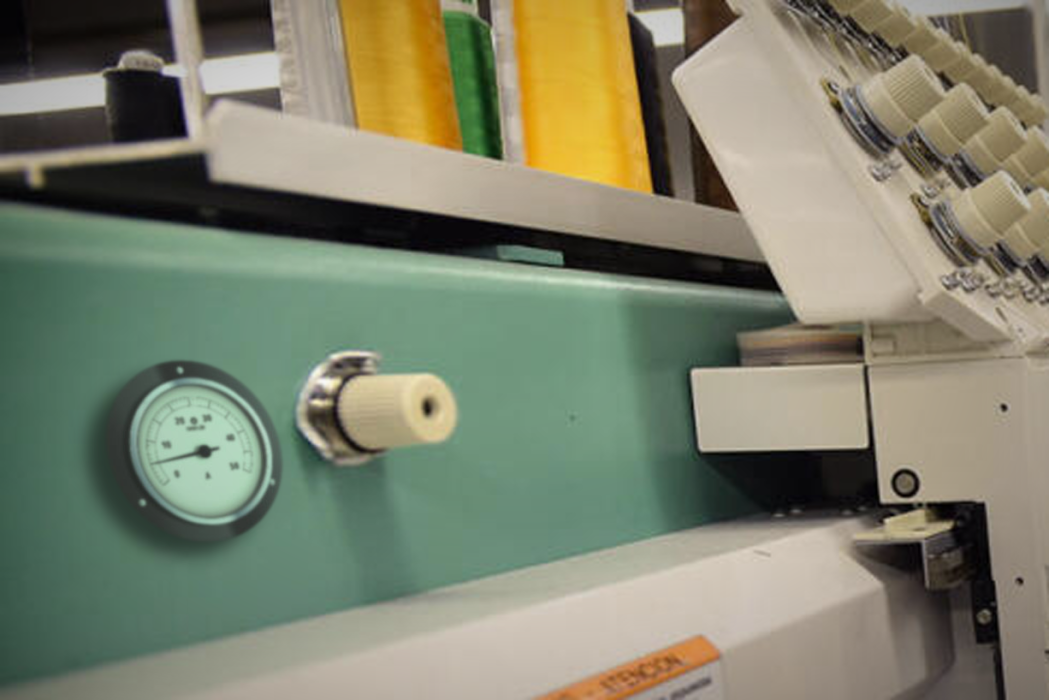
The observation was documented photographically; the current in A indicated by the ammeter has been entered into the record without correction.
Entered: 5 A
